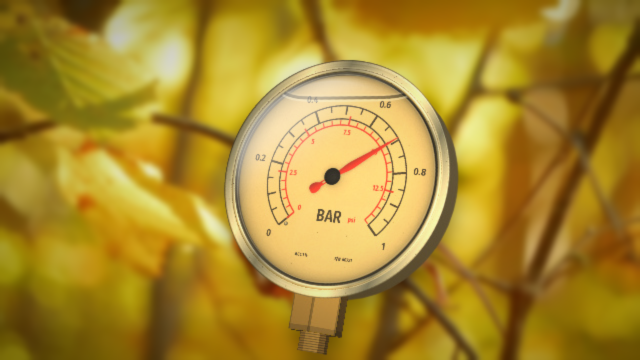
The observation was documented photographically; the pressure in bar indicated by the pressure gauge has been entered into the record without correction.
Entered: 0.7 bar
